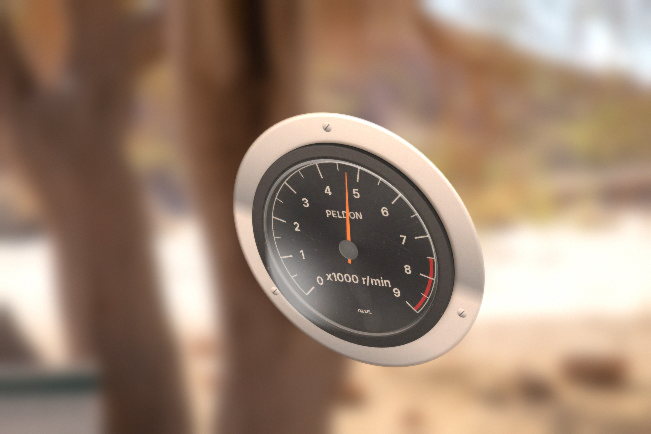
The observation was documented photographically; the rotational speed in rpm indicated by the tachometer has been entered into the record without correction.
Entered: 4750 rpm
